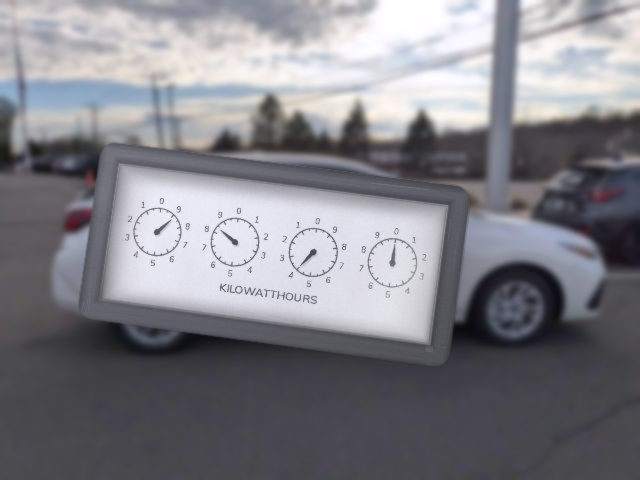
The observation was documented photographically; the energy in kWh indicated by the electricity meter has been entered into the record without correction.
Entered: 8840 kWh
